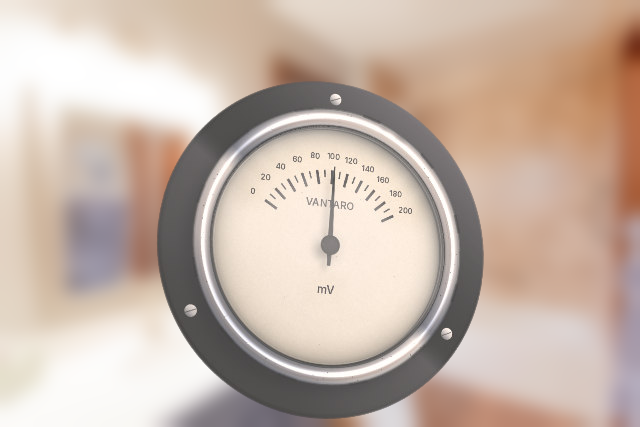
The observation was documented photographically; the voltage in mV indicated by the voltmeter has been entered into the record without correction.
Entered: 100 mV
